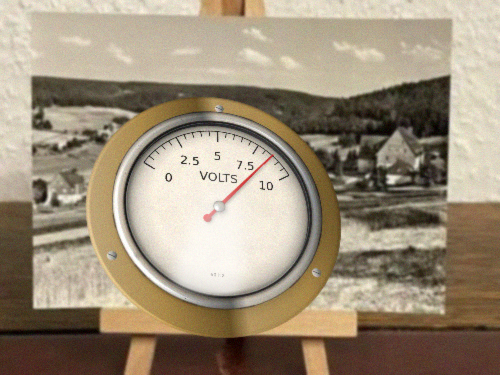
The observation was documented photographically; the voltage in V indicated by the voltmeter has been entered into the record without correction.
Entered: 8.5 V
